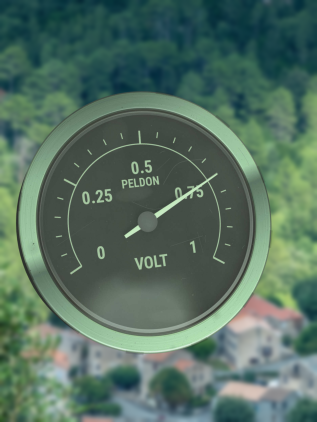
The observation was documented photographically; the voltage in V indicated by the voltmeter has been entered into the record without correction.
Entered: 0.75 V
